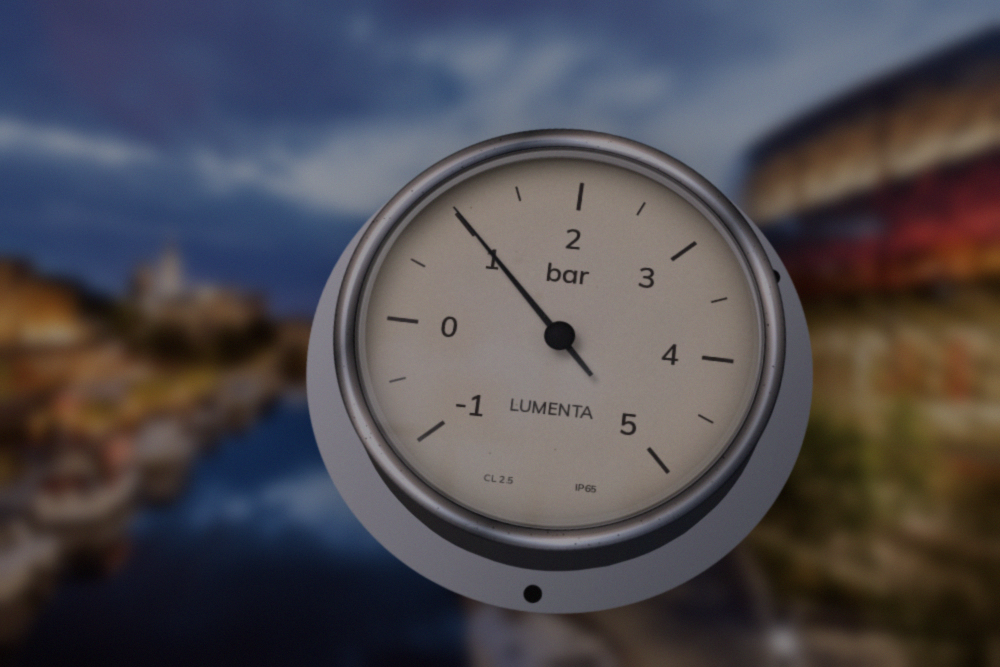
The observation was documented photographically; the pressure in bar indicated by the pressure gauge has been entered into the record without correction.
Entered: 1 bar
